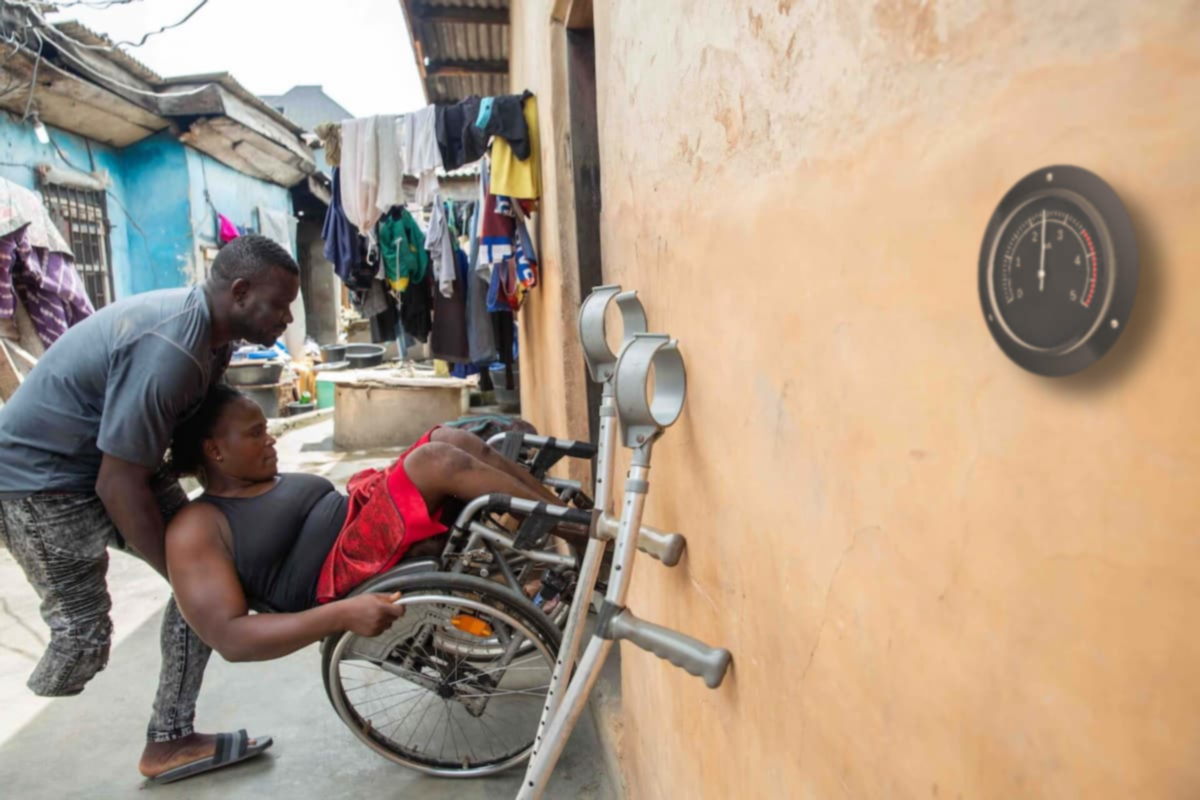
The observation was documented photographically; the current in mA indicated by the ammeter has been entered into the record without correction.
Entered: 2.5 mA
